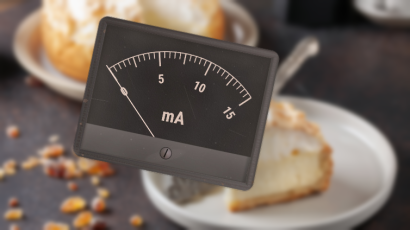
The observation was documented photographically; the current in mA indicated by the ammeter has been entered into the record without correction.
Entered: 0 mA
